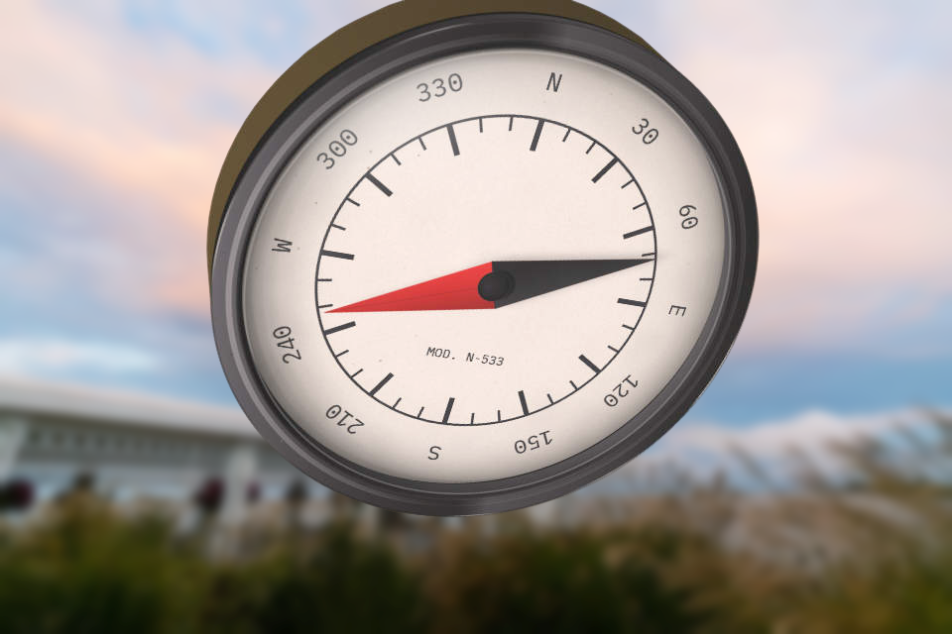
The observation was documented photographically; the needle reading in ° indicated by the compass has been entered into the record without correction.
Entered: 250 °
